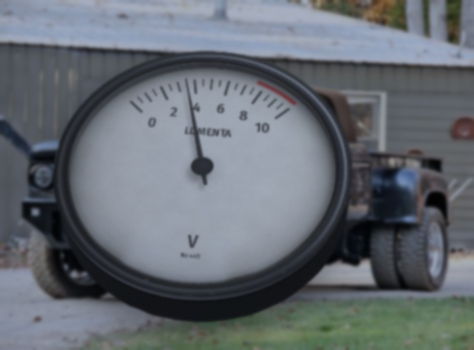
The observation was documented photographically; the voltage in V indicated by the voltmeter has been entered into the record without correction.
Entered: 3.5 V
